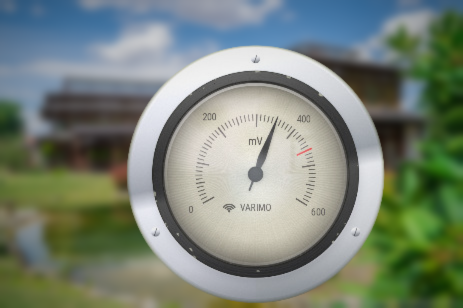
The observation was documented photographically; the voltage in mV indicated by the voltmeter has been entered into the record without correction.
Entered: 350 mV
